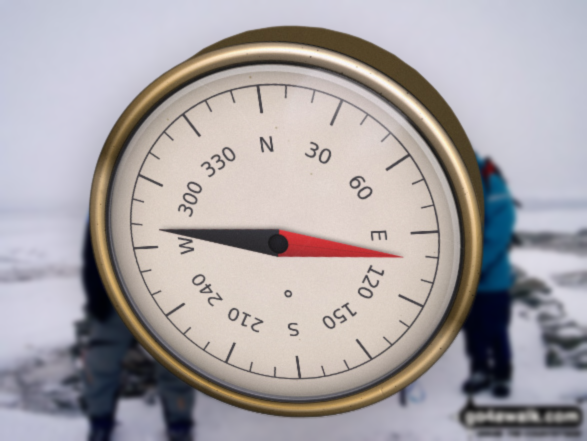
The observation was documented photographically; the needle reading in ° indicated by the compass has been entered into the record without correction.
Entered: 100 °
